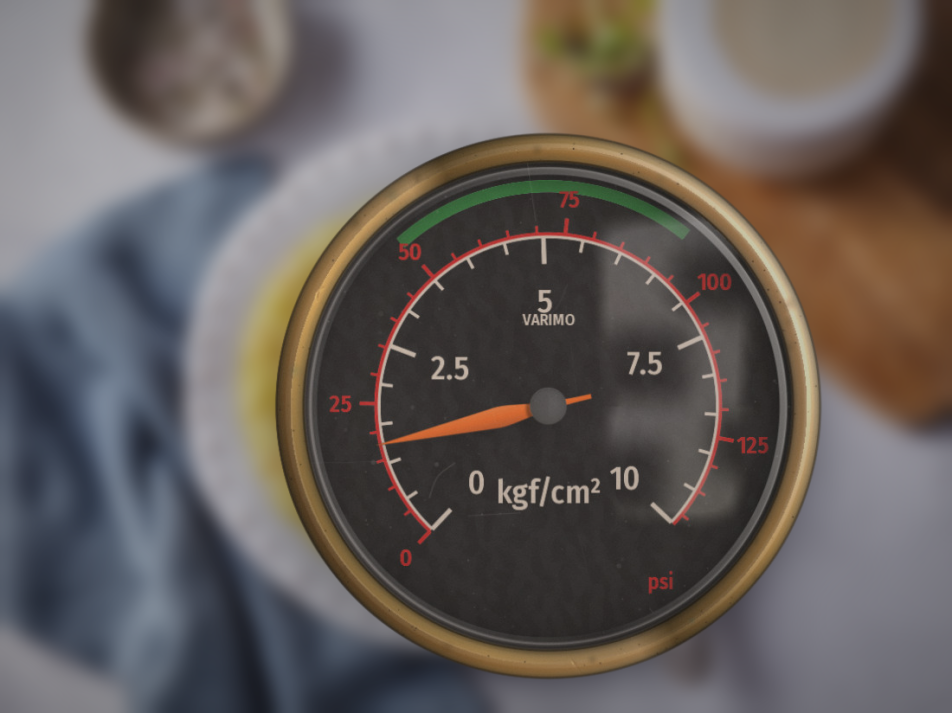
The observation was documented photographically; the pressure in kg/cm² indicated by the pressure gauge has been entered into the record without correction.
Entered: 1.25 kg/cm²
